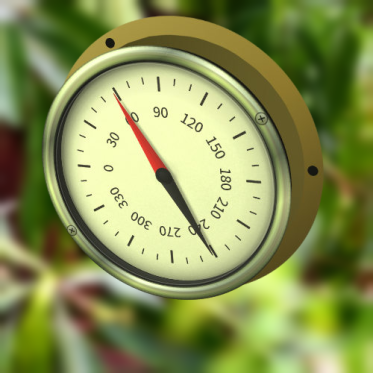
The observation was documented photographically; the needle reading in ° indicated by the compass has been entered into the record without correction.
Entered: 60 °
